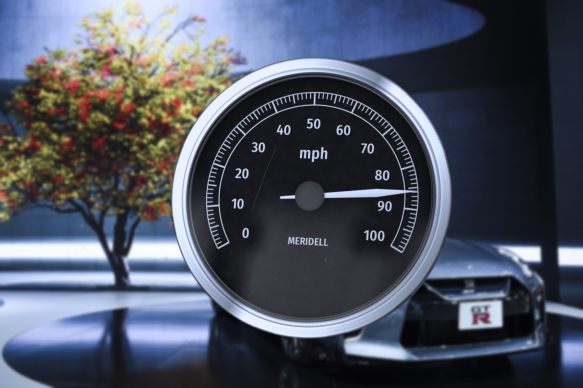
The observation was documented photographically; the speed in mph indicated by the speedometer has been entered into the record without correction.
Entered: 86 mph
